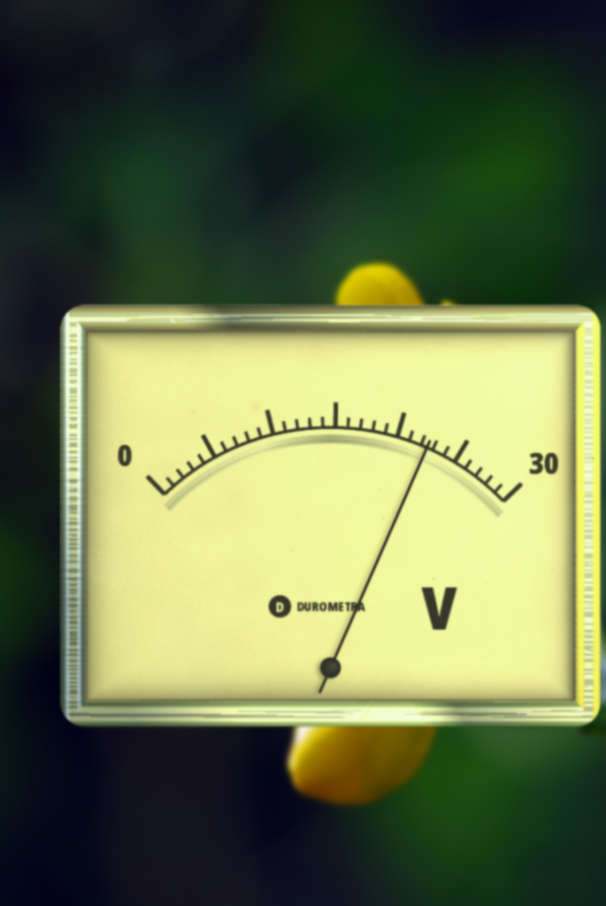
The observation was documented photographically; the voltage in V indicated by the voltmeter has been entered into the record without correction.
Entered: 22.5 V
